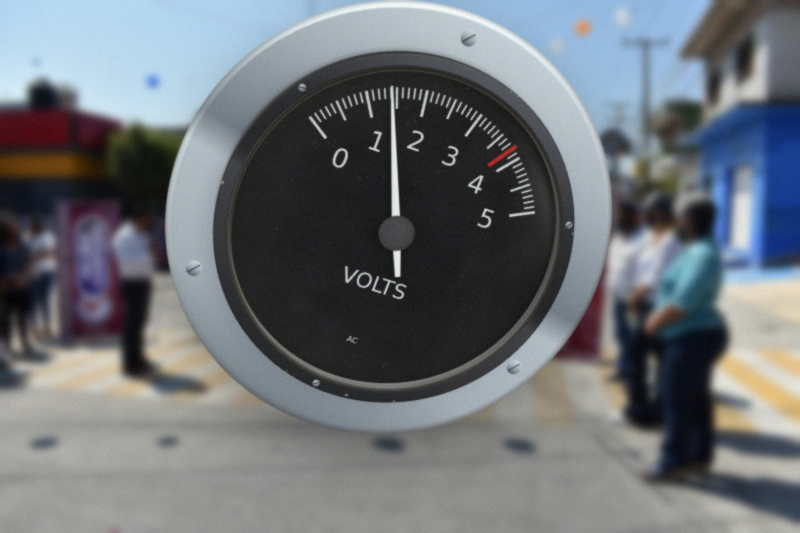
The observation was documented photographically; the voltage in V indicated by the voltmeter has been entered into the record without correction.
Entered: 1.4 V
